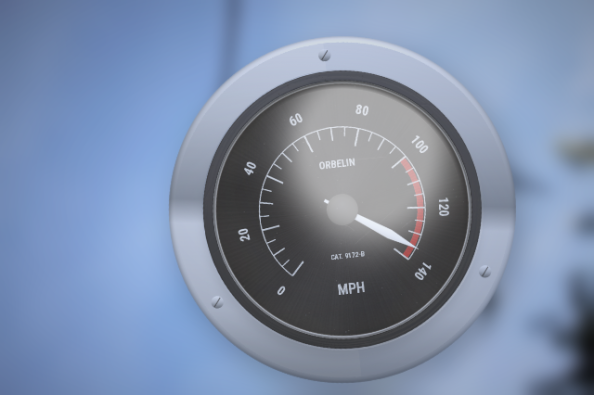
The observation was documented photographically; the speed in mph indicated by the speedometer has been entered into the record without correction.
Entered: 135 mph
